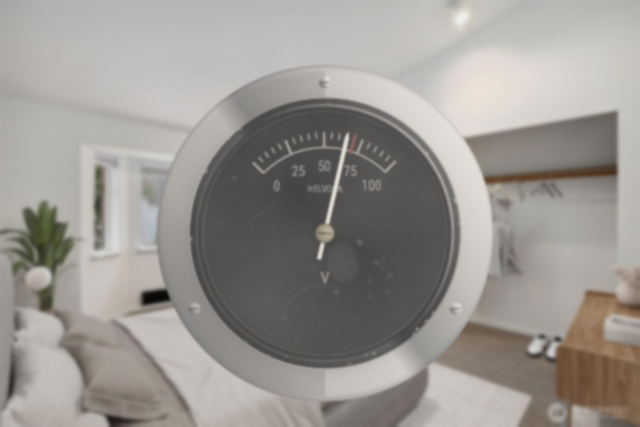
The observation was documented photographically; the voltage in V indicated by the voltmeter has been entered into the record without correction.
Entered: 65 V
